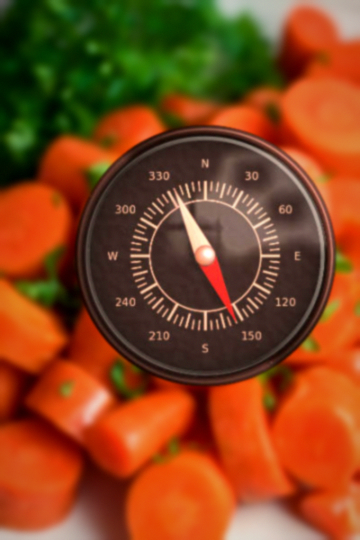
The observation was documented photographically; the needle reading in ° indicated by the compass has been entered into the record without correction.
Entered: 155 °
